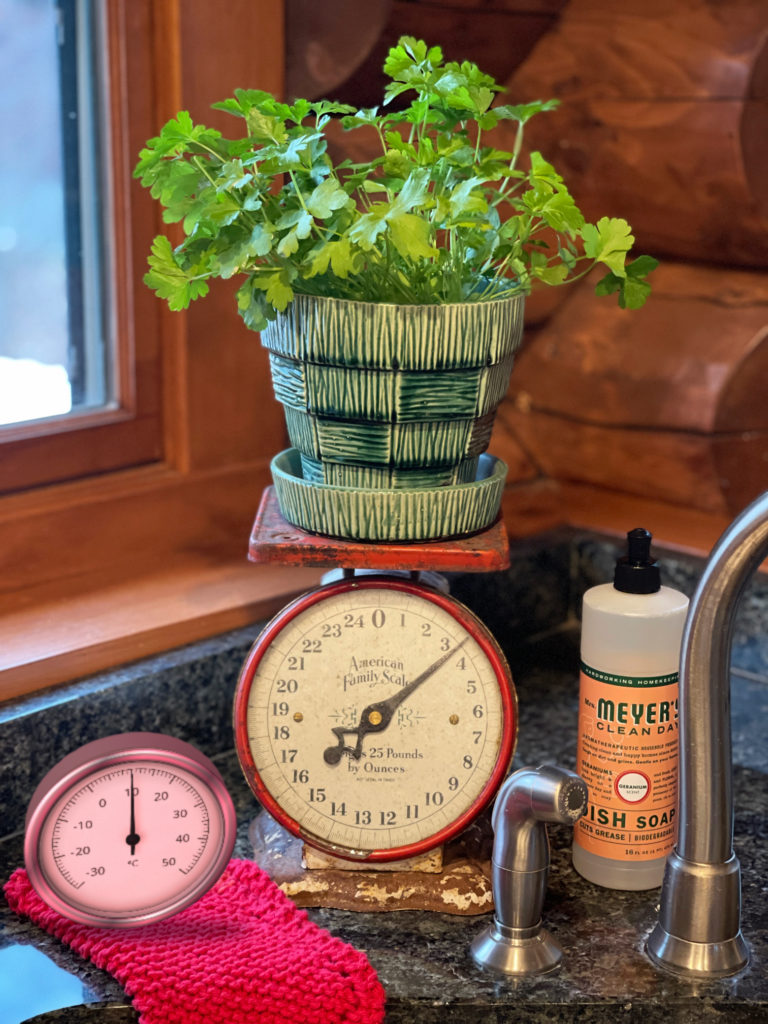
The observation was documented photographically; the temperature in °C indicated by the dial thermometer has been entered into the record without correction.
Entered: 10 °C
